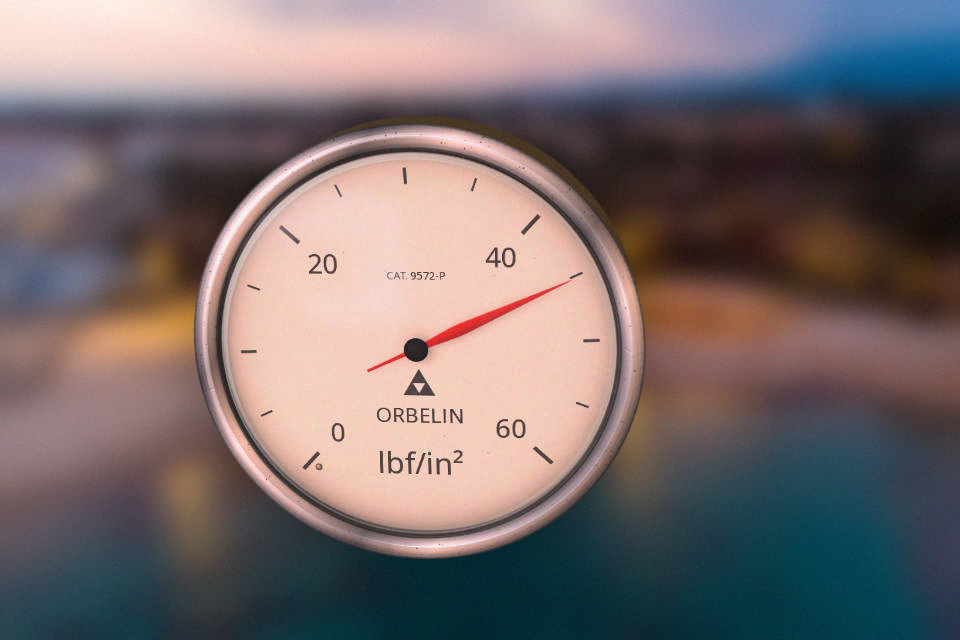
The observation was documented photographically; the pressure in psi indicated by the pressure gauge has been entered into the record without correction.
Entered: 45 psi
